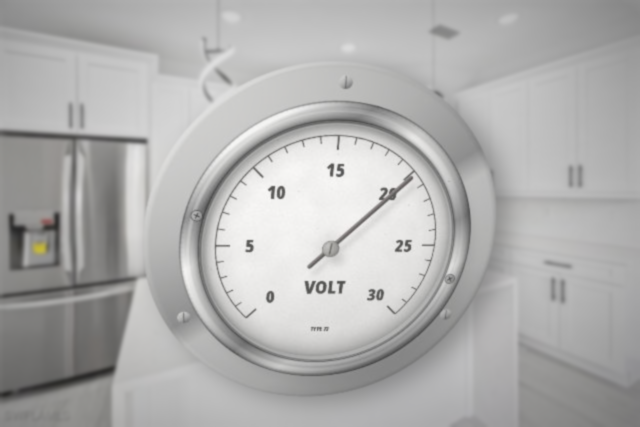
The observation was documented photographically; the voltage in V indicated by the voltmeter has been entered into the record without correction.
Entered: 20 V
